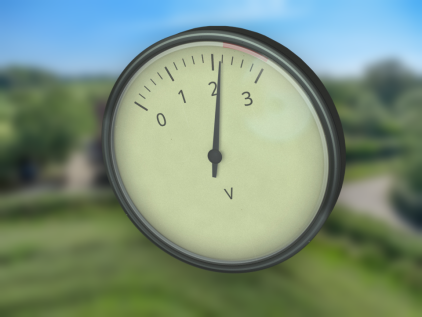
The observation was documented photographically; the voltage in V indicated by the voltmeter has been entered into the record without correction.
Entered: 2.2 V
